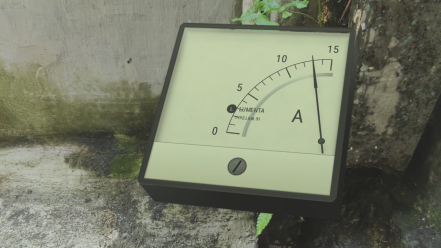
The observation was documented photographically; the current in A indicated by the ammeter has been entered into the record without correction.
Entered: 13 A
